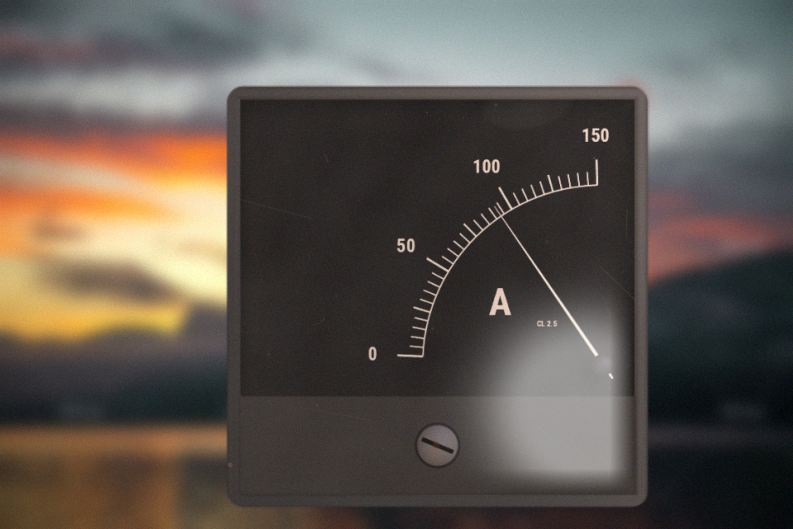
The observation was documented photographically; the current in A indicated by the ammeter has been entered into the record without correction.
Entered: 92.5 A
